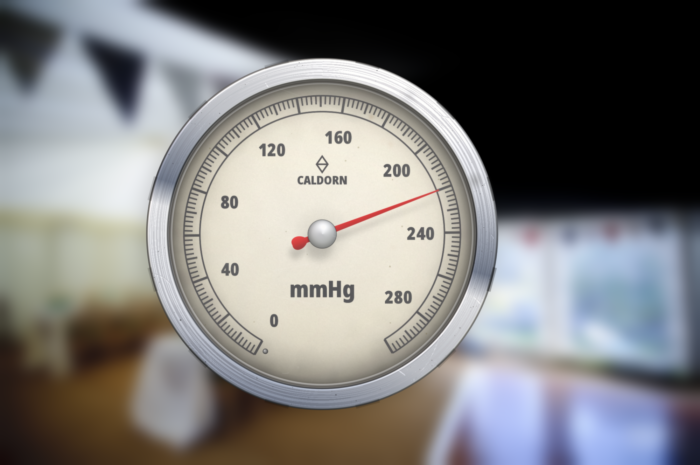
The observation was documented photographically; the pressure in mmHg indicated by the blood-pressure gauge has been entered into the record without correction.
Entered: 220 mmHg
